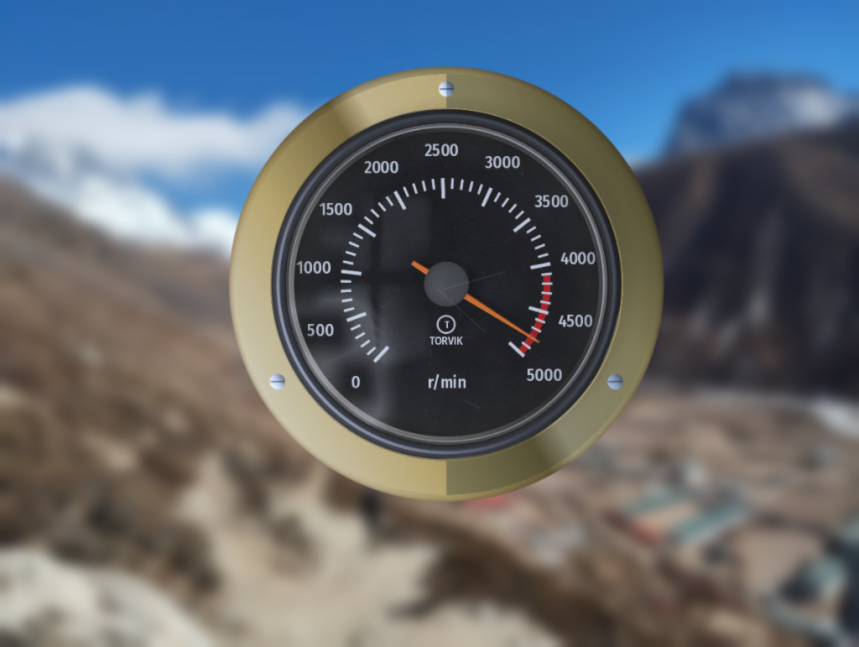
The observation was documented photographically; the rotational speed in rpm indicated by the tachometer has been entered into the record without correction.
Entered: 4800 rpm
